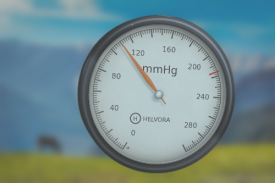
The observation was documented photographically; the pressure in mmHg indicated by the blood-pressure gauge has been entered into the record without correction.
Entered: 110 mmHg
